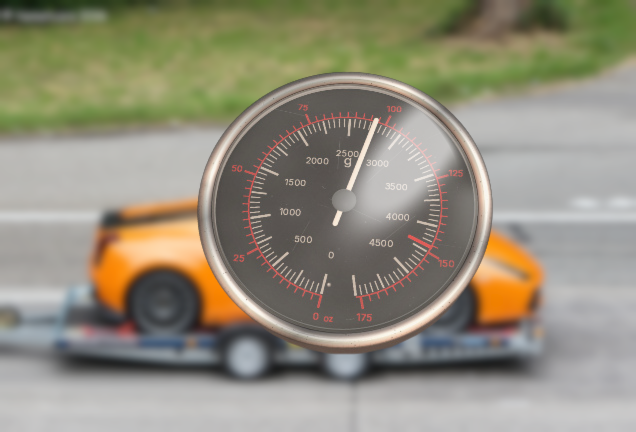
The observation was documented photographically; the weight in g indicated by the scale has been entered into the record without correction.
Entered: 2750 g
